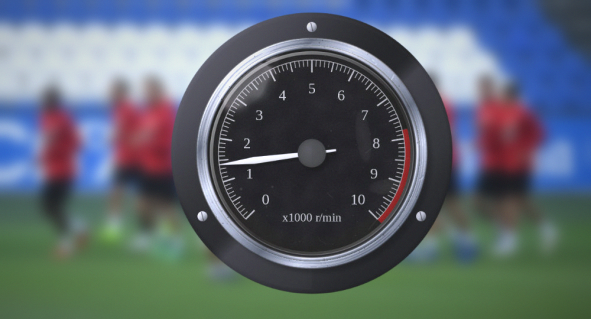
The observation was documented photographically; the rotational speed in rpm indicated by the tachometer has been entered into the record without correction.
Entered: 1400 rpm
